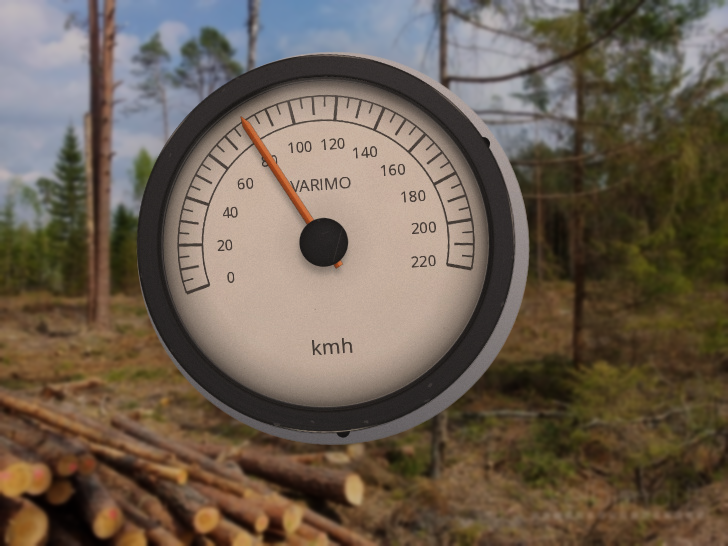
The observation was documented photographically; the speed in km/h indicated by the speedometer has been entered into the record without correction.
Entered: 80 km/h
